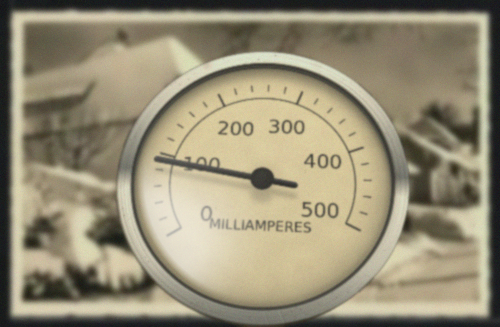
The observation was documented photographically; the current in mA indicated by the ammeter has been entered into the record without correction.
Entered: 90 mA
